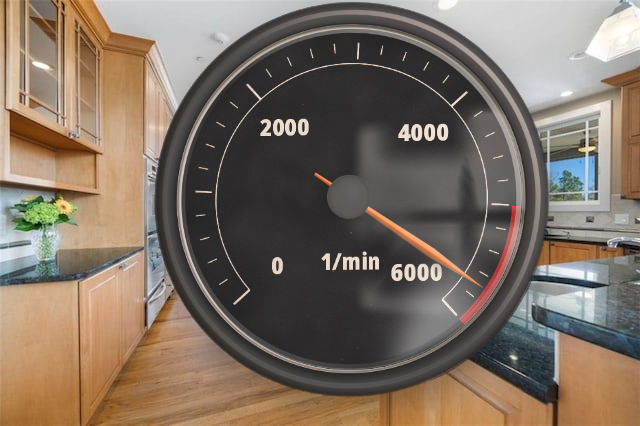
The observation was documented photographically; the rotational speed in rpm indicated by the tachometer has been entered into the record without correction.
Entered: 5700 rpm
